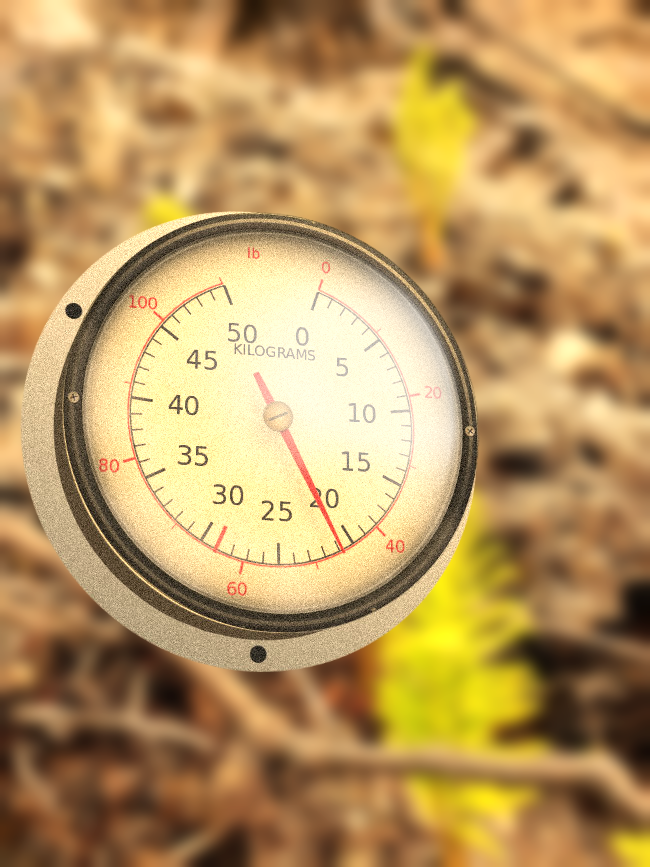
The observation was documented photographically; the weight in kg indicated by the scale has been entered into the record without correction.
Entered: 21 kg
